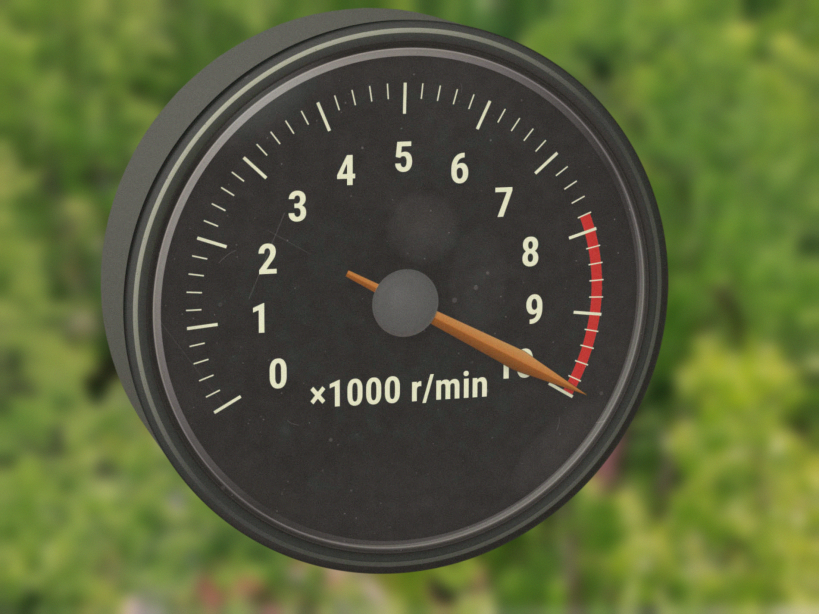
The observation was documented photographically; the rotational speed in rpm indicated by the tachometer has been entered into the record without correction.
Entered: 9900 rpm
